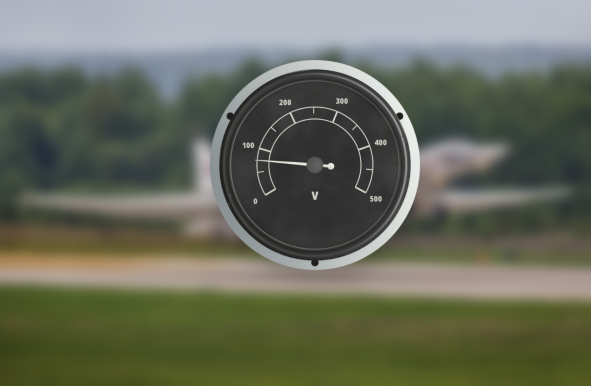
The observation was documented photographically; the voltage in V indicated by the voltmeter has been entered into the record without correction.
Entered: 75 V
